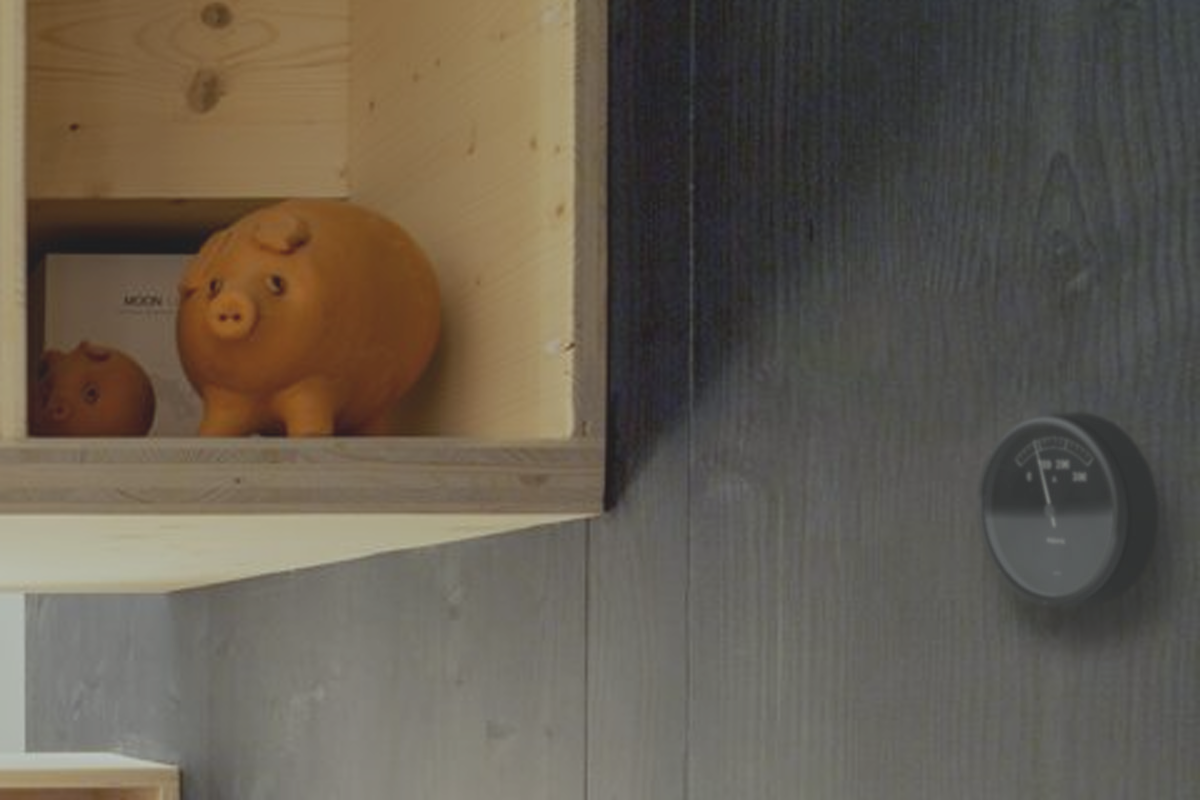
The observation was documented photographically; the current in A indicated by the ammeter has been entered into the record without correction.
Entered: 100 A
